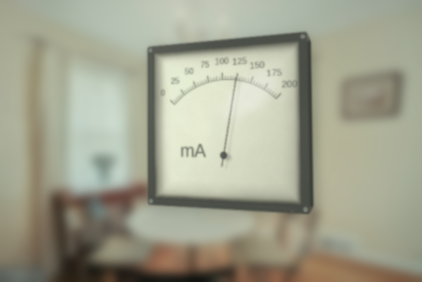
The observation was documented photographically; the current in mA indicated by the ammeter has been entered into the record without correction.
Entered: 125 mA
